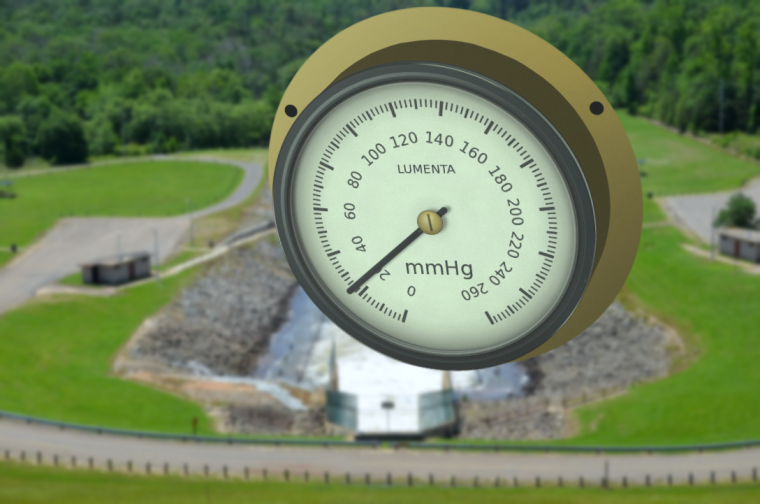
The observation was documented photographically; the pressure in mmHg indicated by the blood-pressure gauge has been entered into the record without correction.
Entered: 24 mmHg
